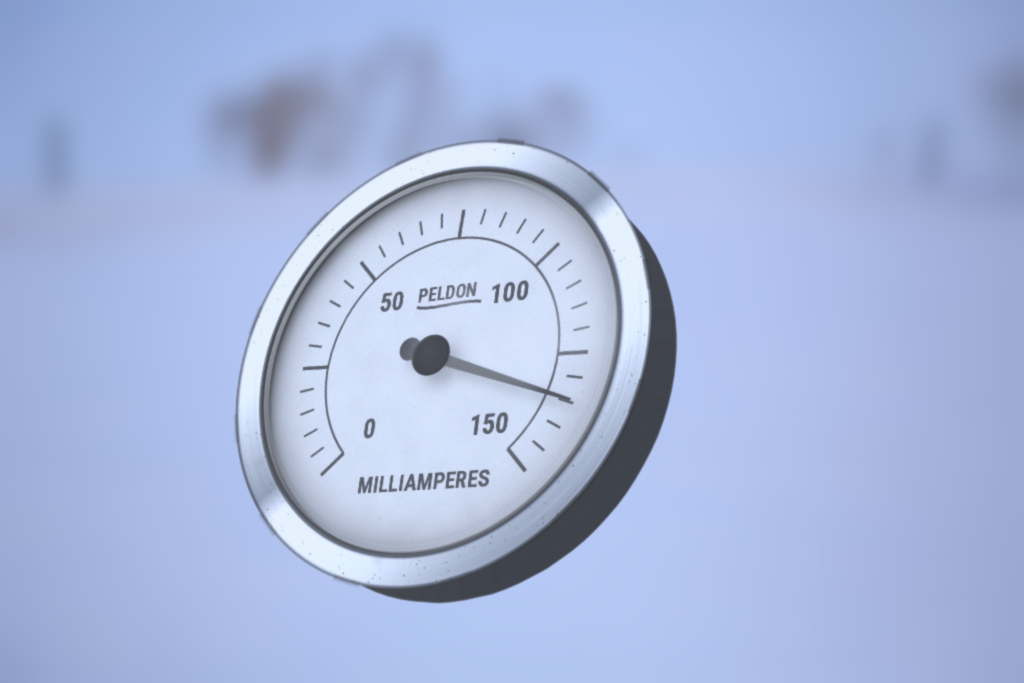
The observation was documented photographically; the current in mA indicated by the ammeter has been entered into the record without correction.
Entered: 135 mA
